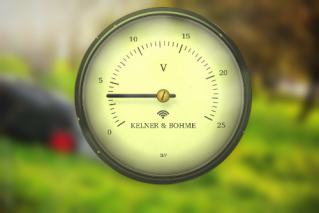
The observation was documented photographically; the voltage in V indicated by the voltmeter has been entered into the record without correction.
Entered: 3.5 V
